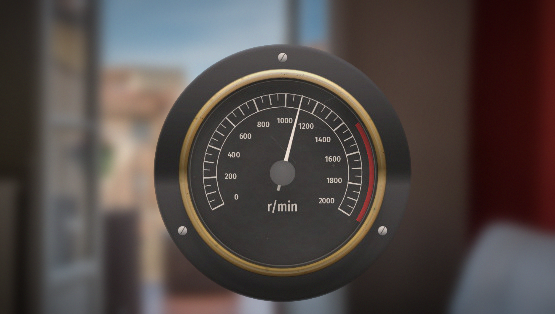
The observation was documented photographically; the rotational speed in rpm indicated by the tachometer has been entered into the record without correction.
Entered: 1100 rpm
